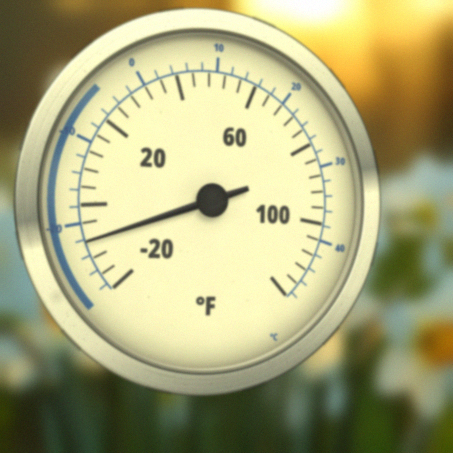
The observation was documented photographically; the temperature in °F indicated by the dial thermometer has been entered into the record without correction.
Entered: -8 °F
